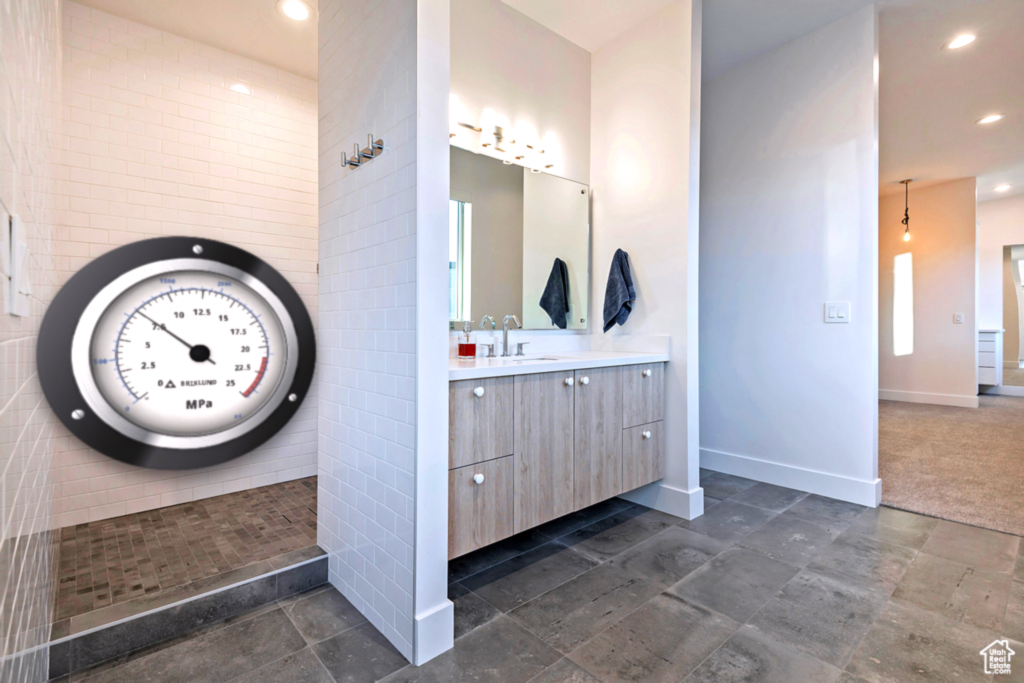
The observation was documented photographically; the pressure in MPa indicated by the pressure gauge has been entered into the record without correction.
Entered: 7.5 MPa
